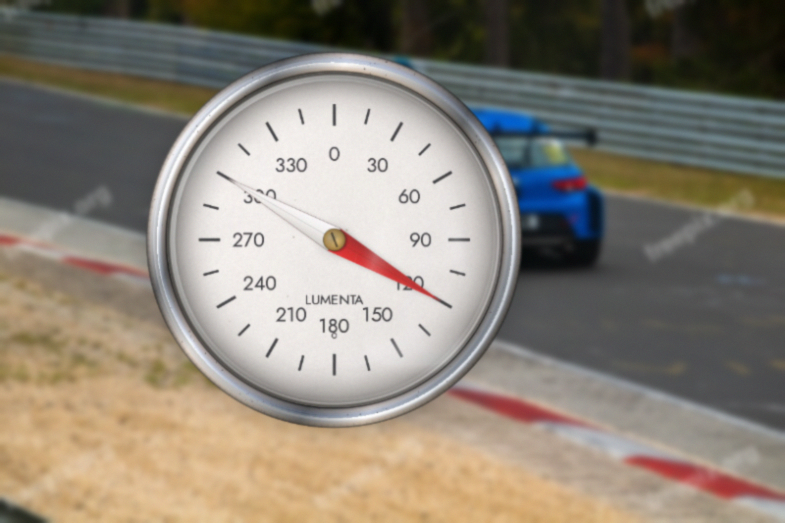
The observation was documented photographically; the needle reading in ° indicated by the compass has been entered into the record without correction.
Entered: 120 °
